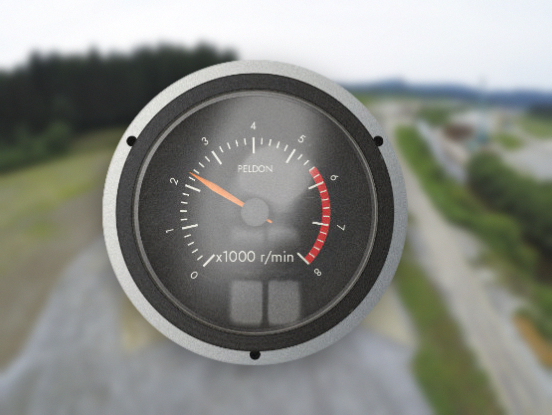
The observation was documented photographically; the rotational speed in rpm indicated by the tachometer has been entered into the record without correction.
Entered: 2300 rpm
